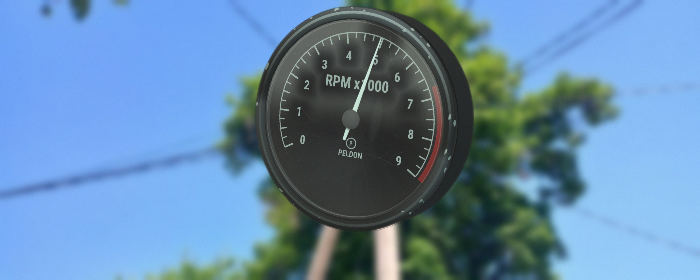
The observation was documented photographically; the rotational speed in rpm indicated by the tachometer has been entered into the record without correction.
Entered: 5000 rpm
